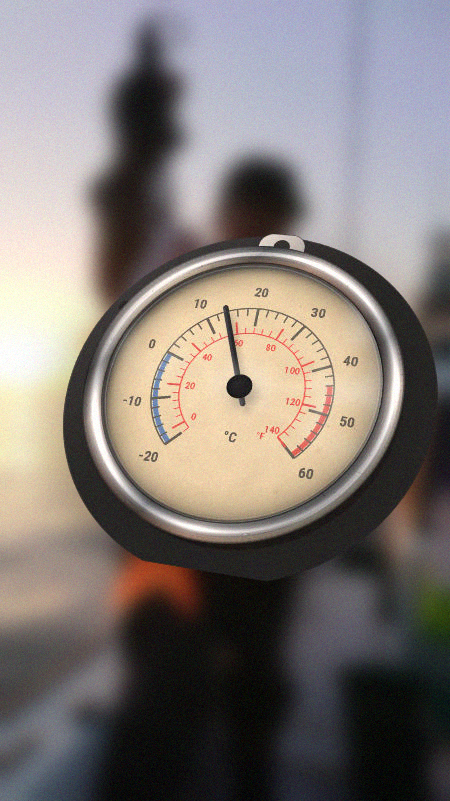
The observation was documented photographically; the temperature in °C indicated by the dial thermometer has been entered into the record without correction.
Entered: 14 °C
